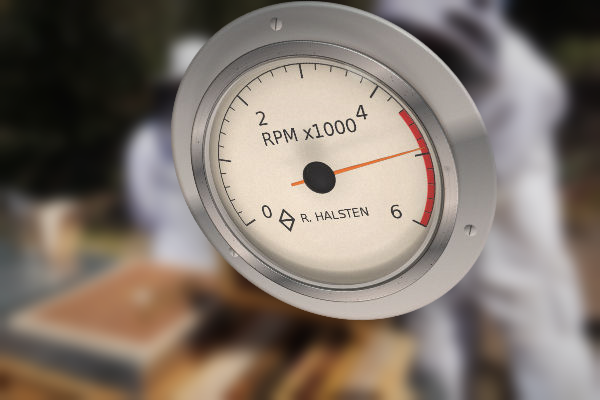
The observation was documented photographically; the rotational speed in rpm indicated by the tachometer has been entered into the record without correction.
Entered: 4900 rpm
